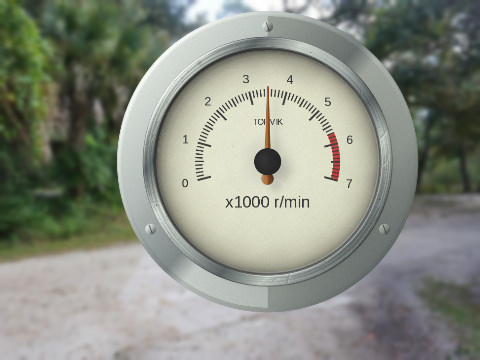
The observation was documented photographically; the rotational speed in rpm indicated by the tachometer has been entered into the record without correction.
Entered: 3500 rpm
